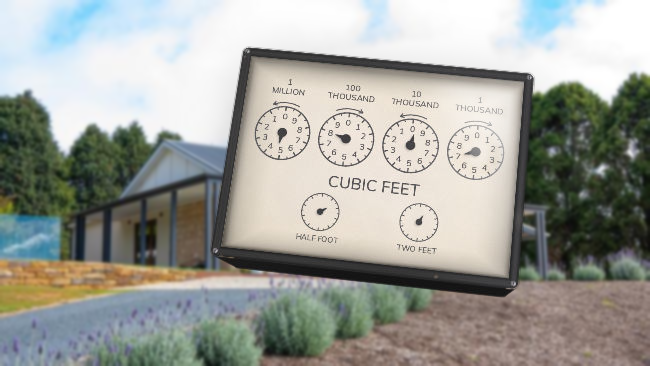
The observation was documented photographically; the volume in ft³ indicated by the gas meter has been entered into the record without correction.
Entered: 479700 ft³
